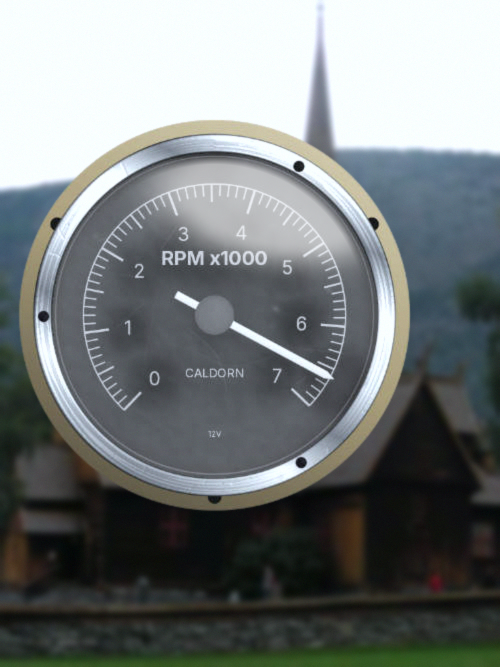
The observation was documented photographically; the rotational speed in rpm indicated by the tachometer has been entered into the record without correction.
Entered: 6600 rpm
